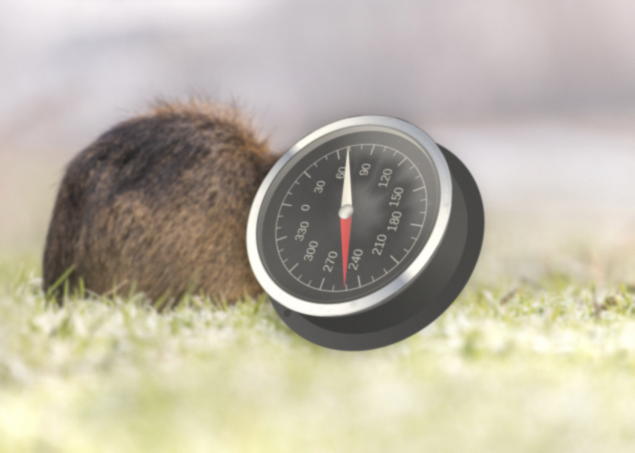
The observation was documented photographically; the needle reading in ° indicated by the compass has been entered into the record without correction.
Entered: 250 °
